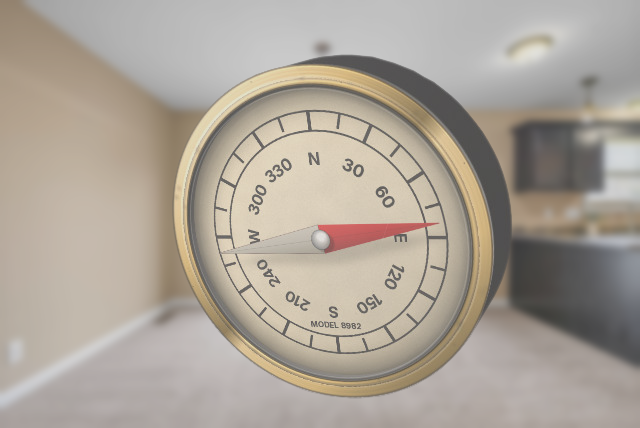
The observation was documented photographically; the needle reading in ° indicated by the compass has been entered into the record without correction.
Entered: 82.5 °
